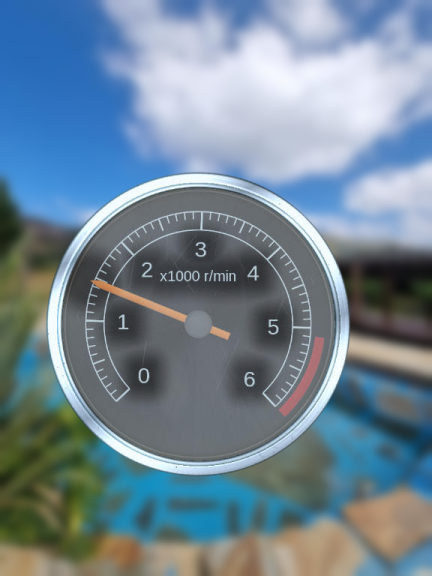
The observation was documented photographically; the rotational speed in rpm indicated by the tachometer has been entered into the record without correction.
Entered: 1450 rpm
